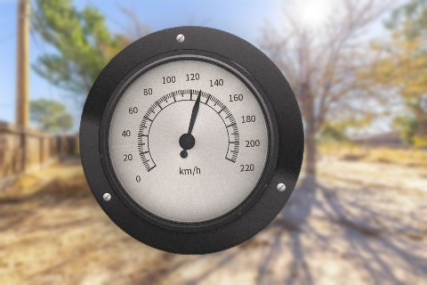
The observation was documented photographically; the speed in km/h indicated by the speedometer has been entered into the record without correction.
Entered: 130 km/h
